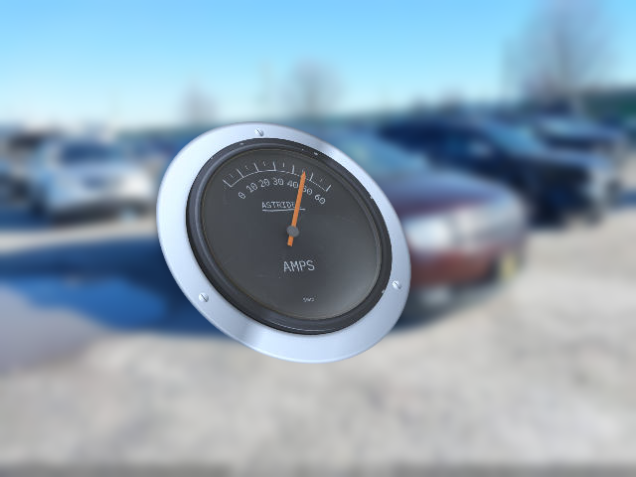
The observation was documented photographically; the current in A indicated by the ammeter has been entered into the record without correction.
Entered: 45 A
